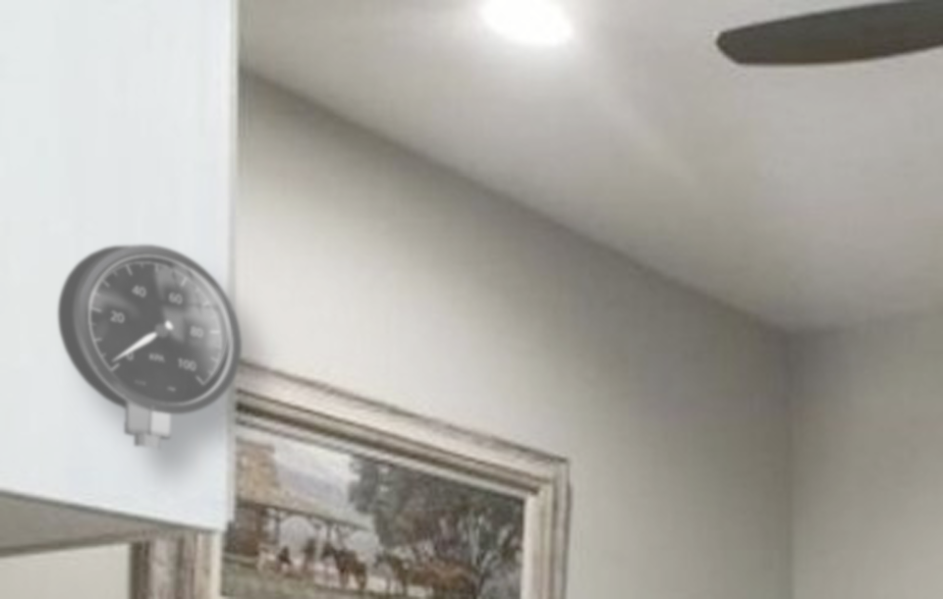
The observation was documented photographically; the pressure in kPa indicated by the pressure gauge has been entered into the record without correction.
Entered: 2.5 kPa
